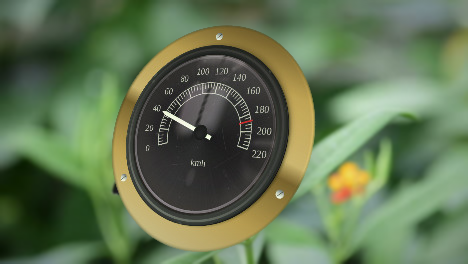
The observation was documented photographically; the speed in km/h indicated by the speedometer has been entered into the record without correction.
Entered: 40 km/h
